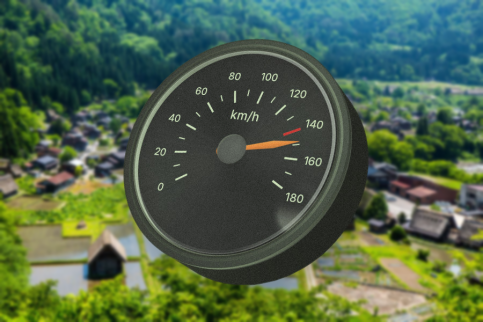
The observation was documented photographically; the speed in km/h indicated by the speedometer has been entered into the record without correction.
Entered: 150 km/h
